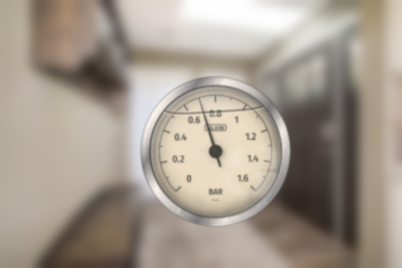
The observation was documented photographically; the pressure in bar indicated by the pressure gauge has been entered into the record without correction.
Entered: 0.7 bar
